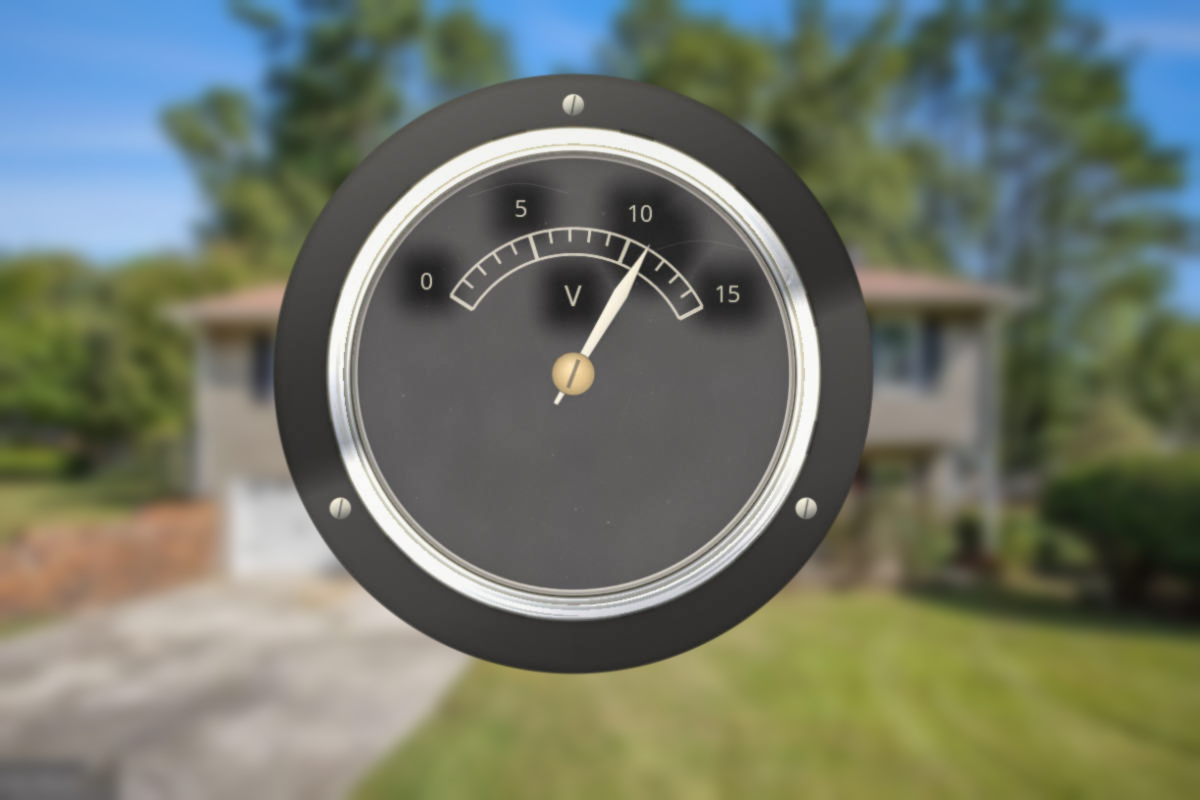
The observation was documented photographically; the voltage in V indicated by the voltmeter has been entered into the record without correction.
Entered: 11 V
